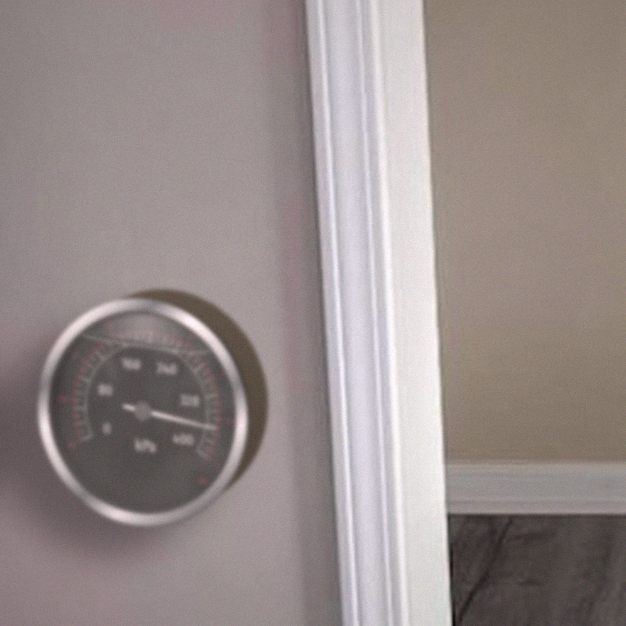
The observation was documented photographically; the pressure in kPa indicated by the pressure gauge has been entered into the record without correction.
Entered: 360 kPa
